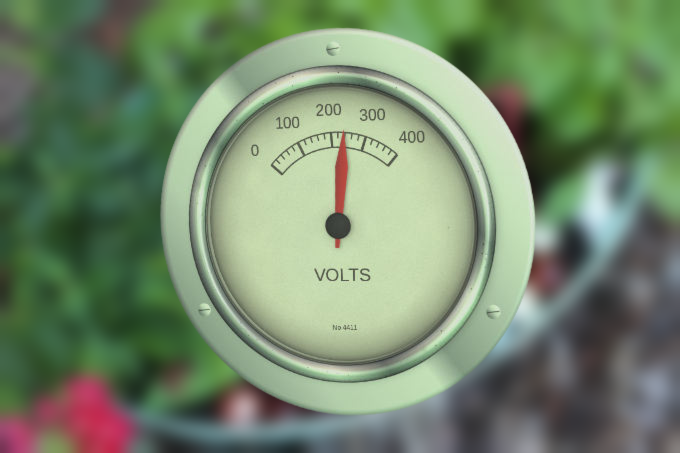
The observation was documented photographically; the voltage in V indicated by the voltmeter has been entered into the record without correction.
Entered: 240 V
